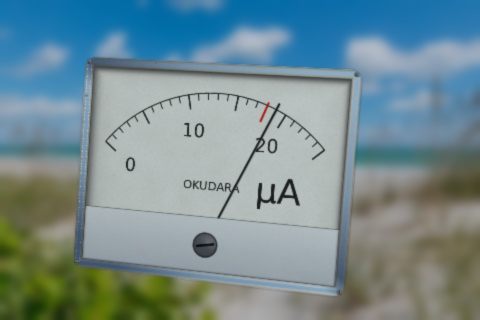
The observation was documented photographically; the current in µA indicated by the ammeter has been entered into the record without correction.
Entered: 19 µA
